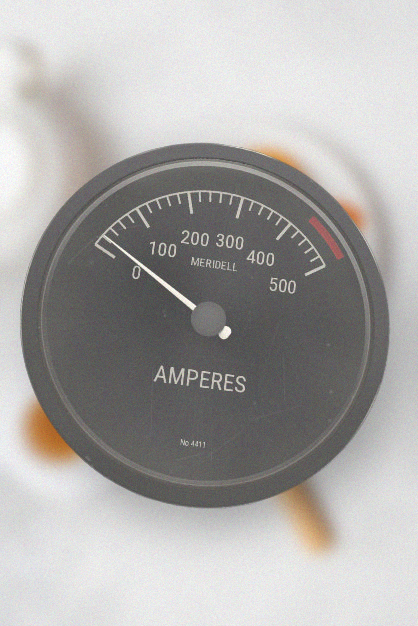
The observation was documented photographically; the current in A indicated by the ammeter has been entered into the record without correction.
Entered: 20 A
